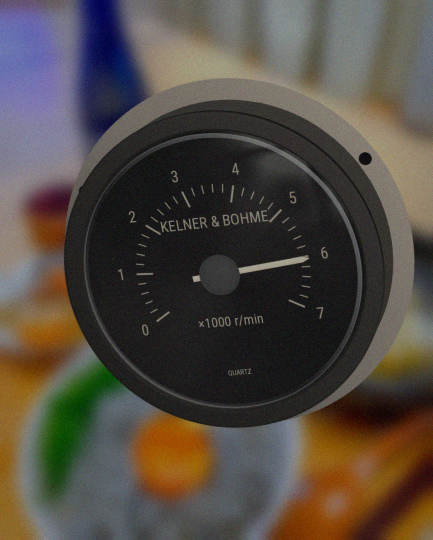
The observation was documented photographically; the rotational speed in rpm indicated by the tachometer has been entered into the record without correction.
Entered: 6000 rpm
